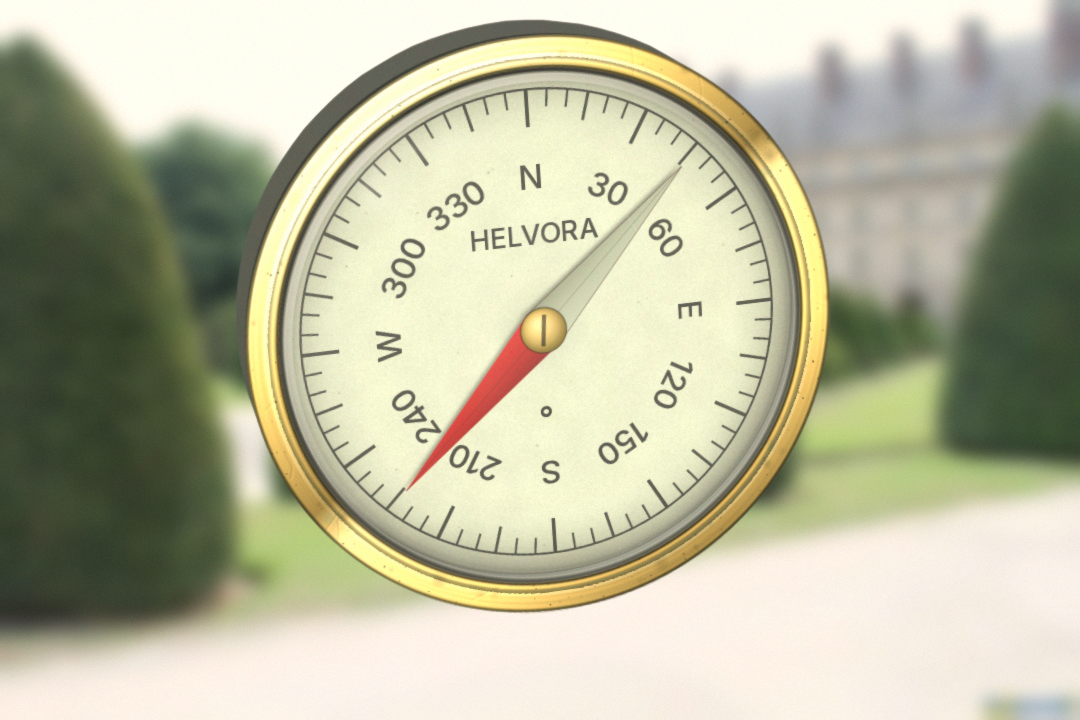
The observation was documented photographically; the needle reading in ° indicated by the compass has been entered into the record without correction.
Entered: 225 °
